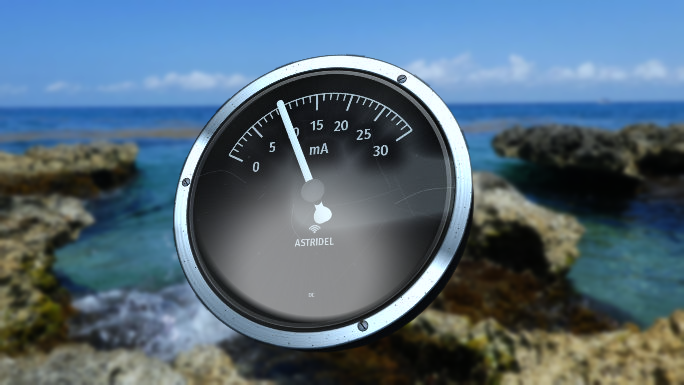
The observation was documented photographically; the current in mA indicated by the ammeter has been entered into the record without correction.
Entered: 10 mA
